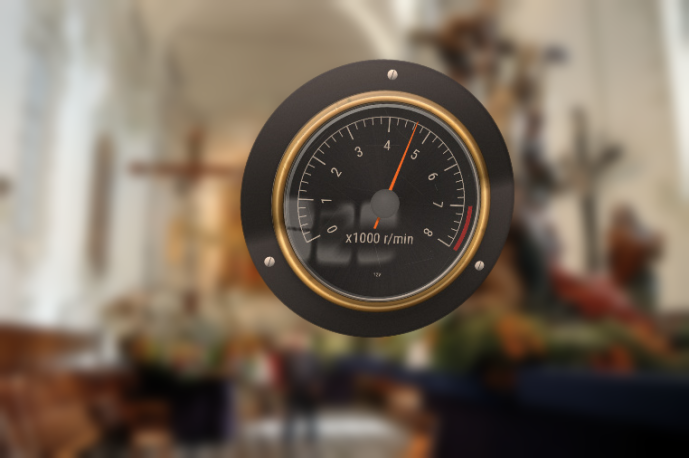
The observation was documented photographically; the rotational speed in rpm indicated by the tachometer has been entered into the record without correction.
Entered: 4600 rpm
